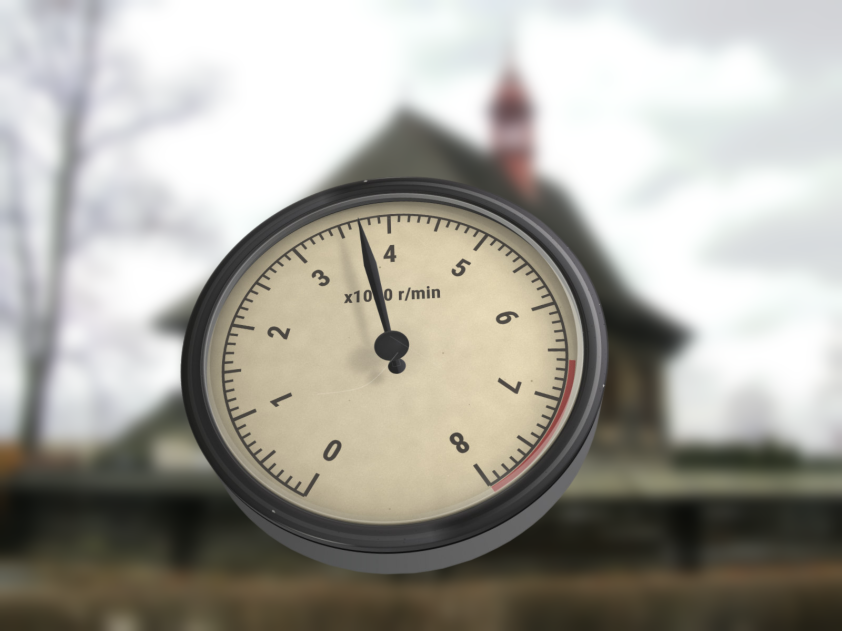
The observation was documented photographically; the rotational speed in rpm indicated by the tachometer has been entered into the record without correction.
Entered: 3700 rpm
